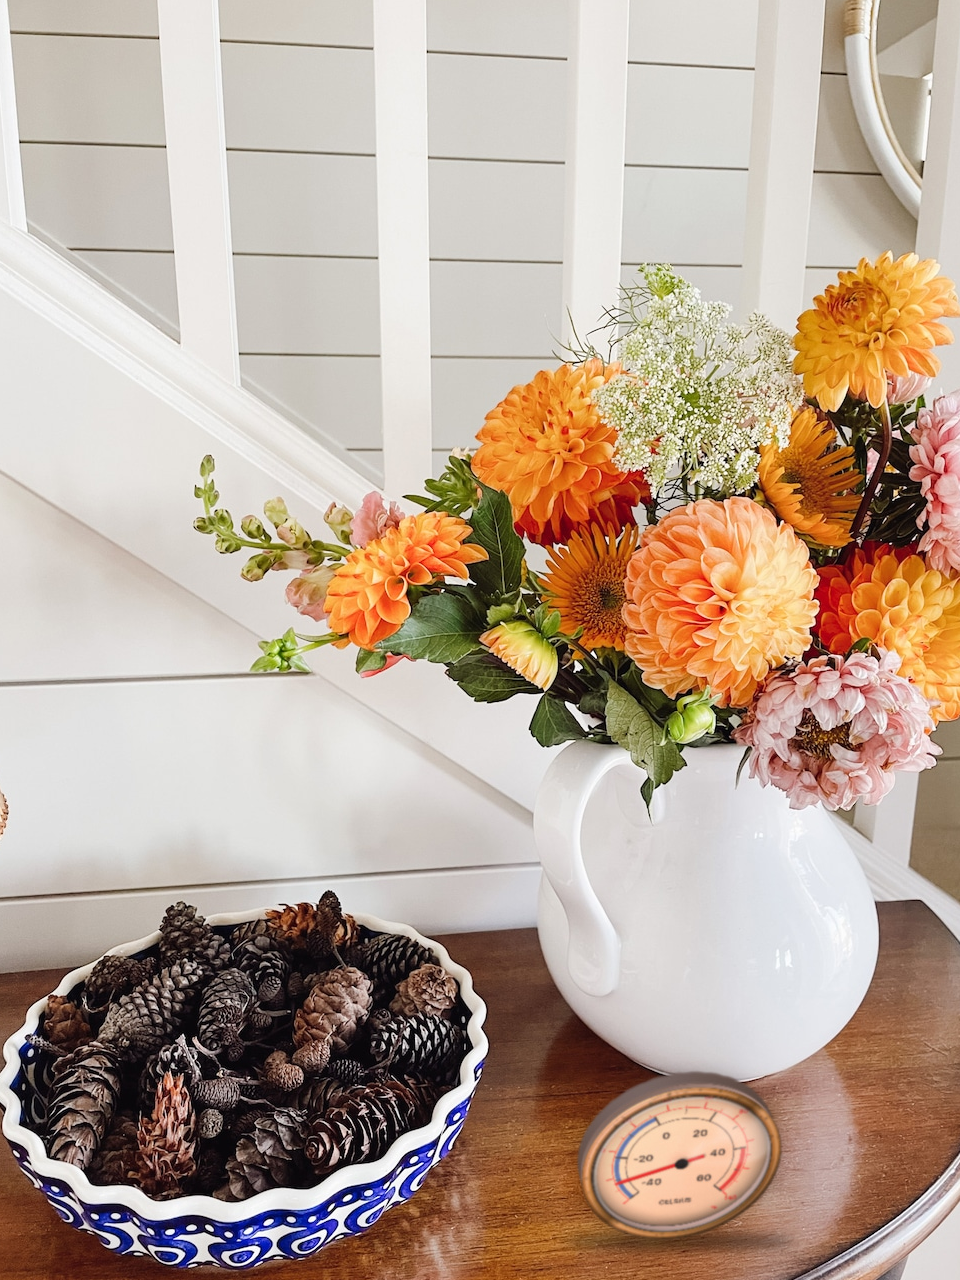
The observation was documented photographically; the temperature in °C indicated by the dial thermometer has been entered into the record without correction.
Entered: -30 °C
